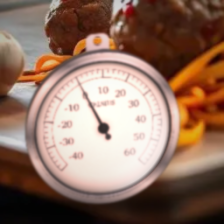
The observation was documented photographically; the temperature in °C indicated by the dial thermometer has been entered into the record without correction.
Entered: 0 °C
